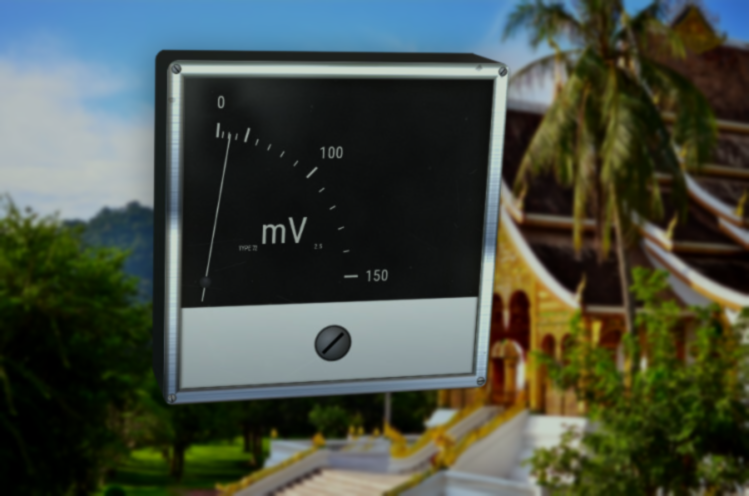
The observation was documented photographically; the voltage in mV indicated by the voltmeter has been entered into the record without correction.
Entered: 30 mV
